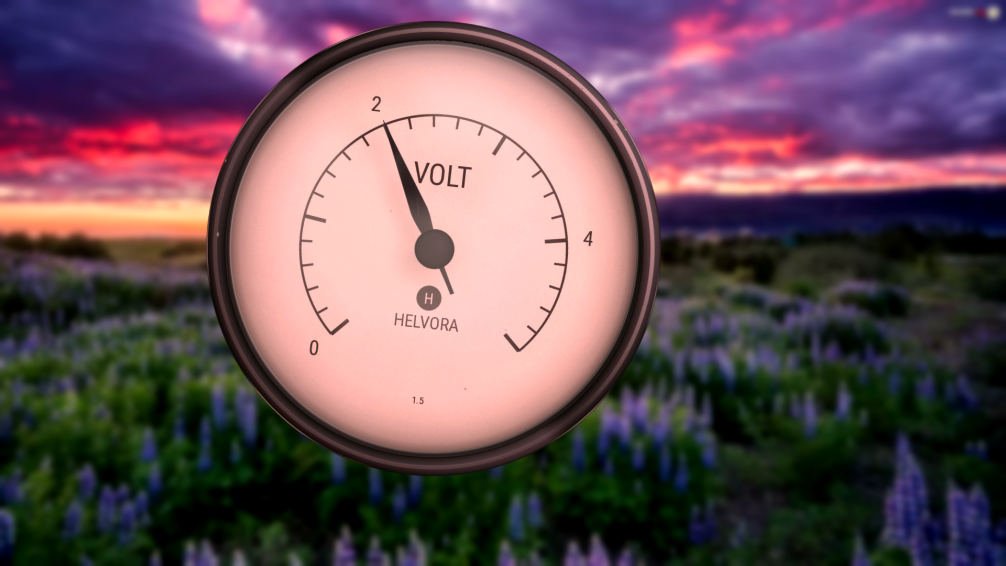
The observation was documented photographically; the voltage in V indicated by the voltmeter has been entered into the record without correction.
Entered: 2 V
